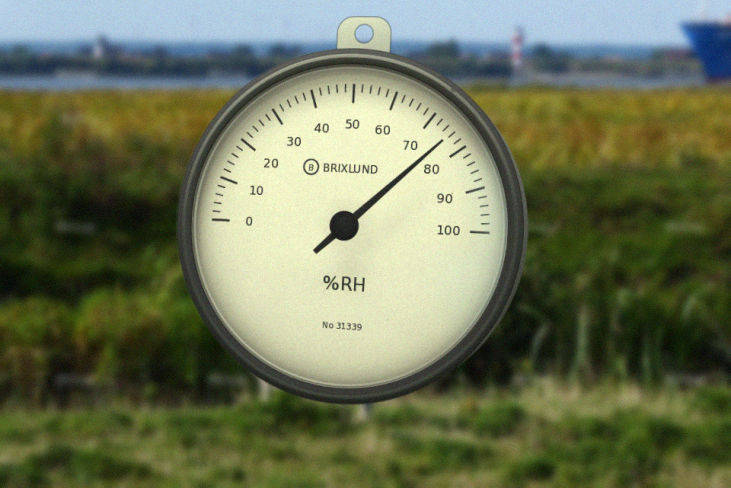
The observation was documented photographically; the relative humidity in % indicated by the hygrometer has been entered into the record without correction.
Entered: 76 %
